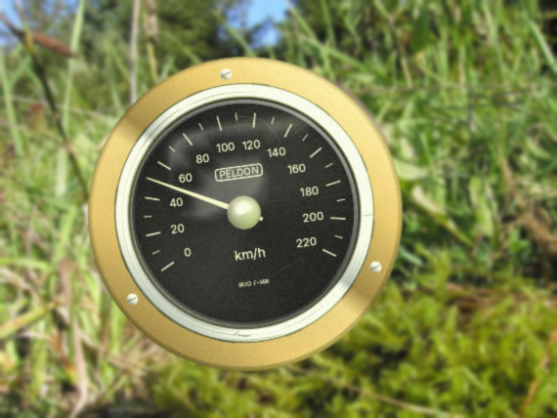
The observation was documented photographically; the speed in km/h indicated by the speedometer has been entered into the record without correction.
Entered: 50 km/h
